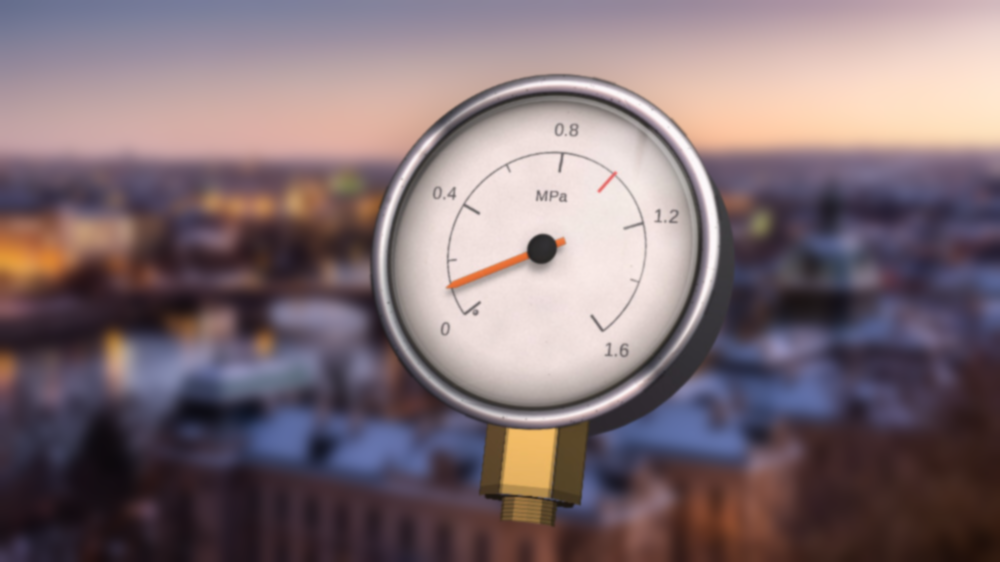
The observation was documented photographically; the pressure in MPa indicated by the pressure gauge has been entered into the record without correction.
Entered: 0.1 MPa
